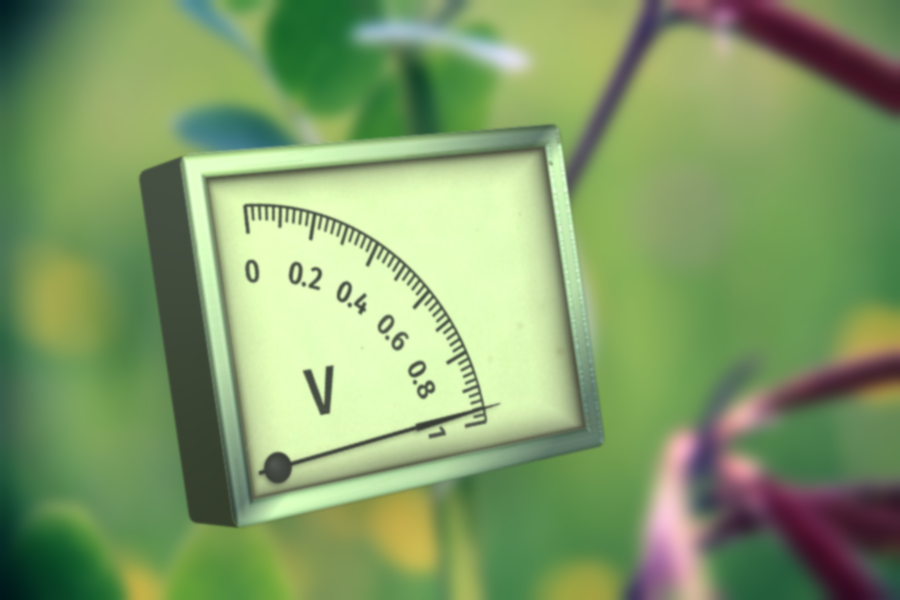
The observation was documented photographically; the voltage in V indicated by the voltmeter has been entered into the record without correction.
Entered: 0.96 V
